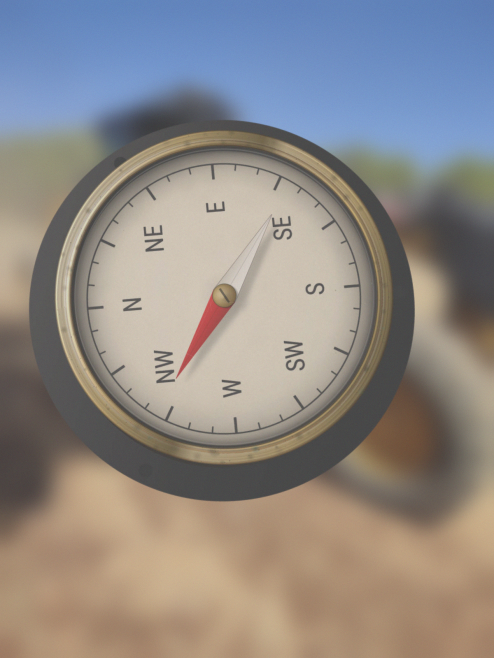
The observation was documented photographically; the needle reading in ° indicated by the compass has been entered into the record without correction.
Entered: 305 °
